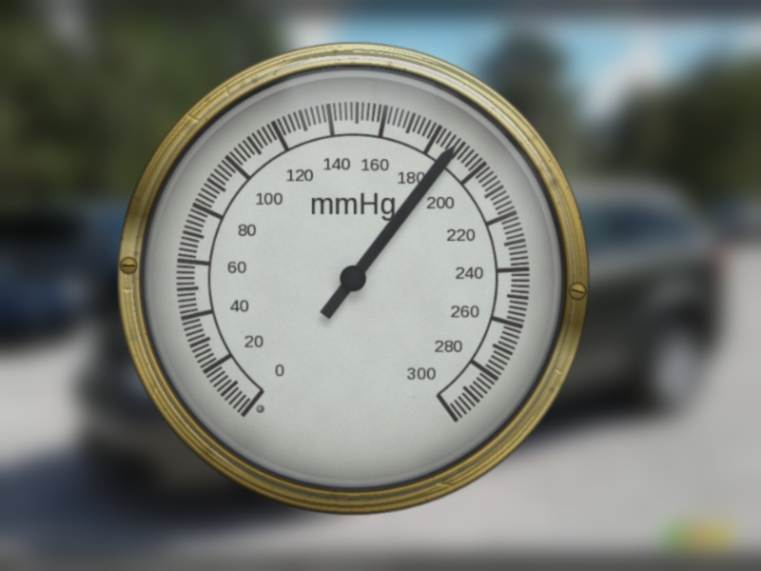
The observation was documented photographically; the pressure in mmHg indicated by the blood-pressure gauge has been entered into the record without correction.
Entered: 188 mmHg
